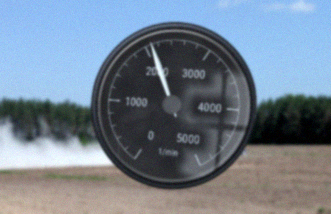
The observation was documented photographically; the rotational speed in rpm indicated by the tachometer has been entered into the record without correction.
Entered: 2100 rpm
